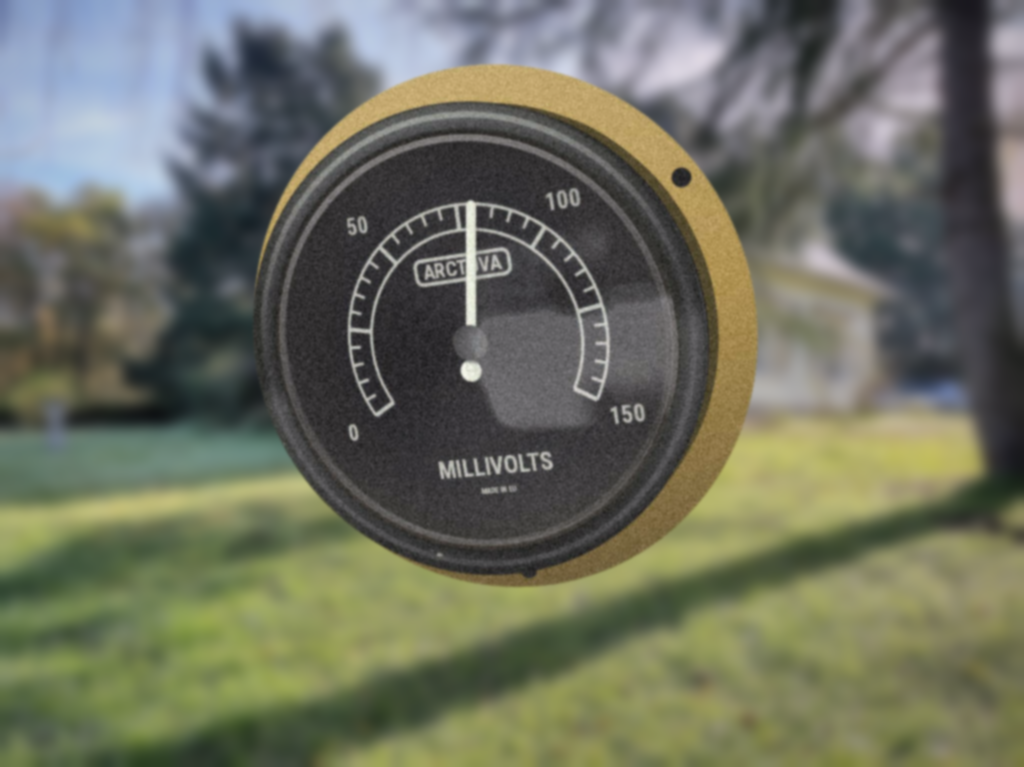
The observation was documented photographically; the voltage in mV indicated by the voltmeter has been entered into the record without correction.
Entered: 80 mV
